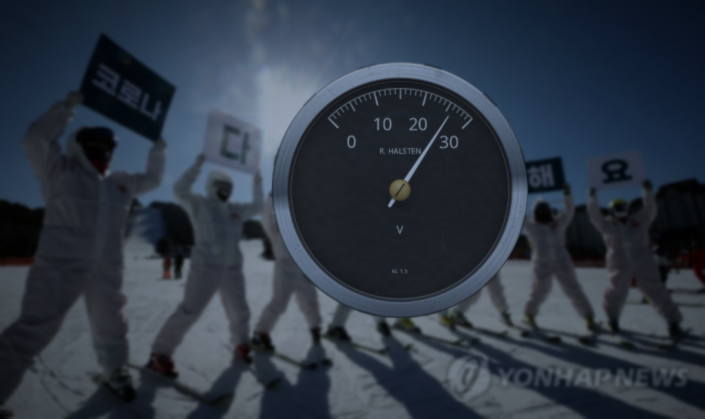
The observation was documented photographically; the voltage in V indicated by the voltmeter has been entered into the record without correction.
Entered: 26 V
